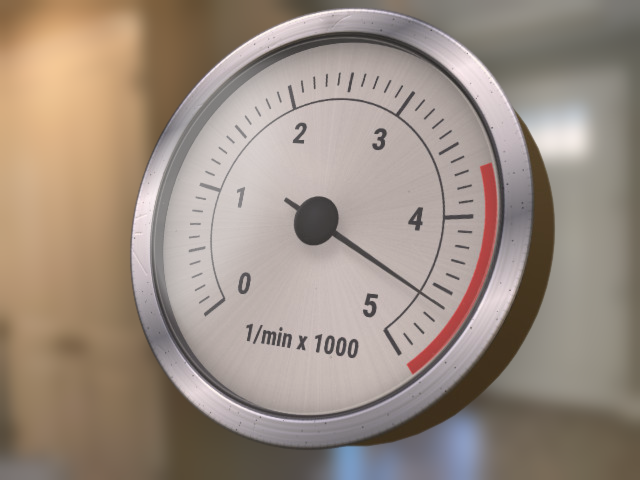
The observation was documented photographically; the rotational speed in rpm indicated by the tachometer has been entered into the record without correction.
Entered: 4600 rpm
